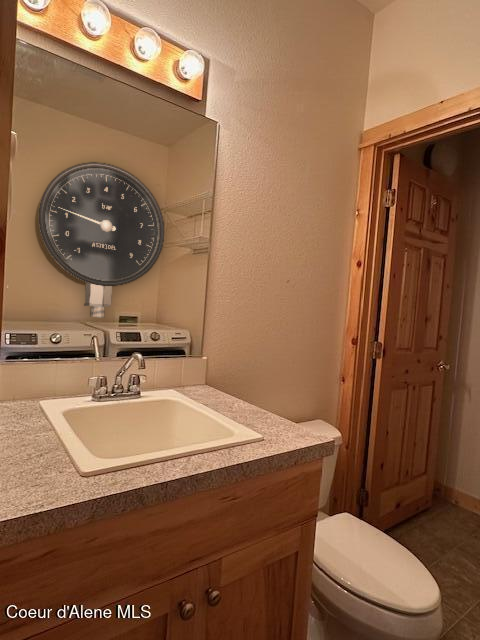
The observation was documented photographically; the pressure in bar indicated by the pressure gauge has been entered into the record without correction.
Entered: 1.2 bar
